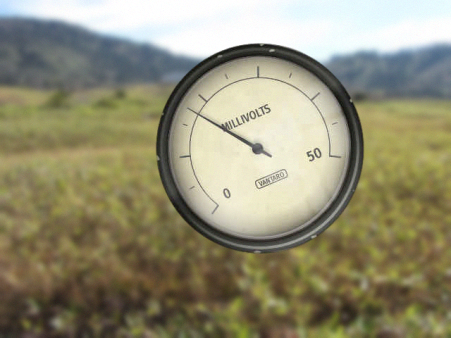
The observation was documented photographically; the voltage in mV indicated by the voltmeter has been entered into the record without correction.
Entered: 17.5 mV
